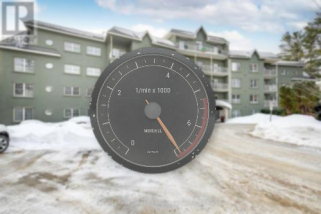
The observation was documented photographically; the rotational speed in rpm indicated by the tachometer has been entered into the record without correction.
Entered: 6875 rpm
